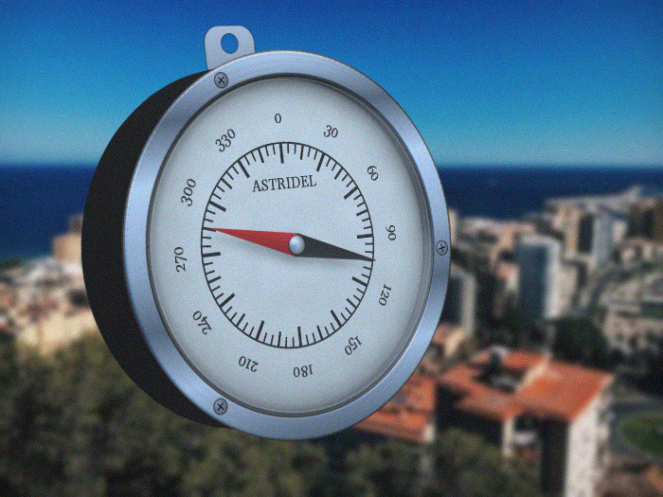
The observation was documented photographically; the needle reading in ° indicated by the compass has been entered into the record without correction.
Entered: 285 °
